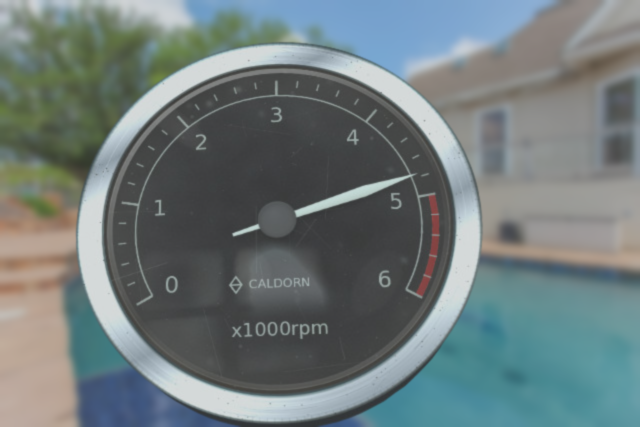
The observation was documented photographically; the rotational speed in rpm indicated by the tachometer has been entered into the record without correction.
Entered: 4800 rpm
